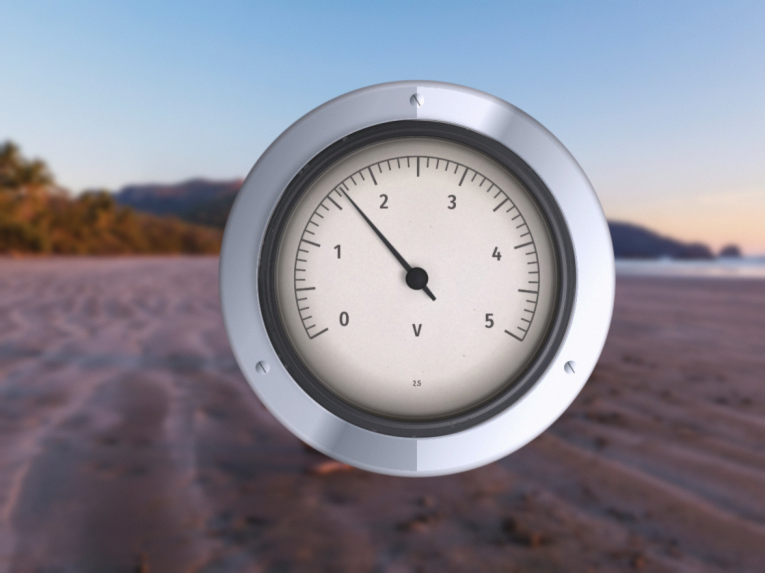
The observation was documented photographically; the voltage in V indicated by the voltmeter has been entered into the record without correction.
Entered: 1.65 V
